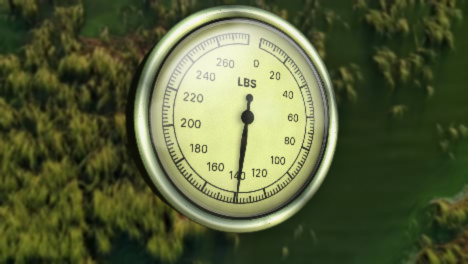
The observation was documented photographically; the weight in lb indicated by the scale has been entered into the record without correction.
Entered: 140 lb
